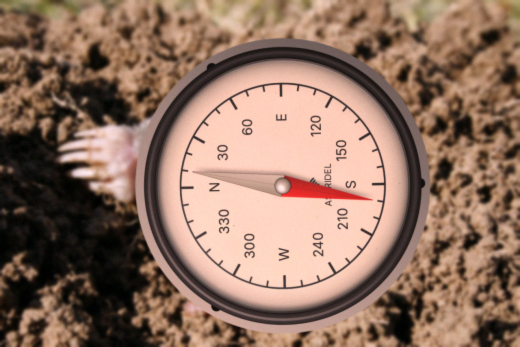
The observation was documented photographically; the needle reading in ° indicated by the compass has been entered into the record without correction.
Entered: 190 °
